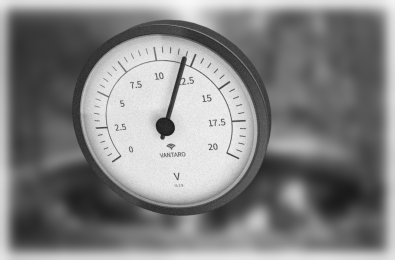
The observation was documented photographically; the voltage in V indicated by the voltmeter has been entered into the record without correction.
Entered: 12 V
